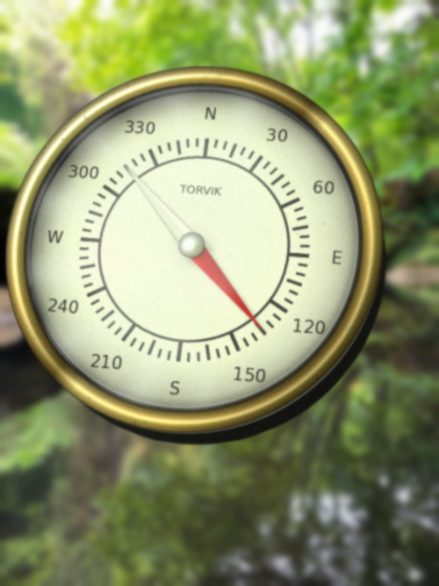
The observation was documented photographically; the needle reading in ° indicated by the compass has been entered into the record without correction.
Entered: 135 °
